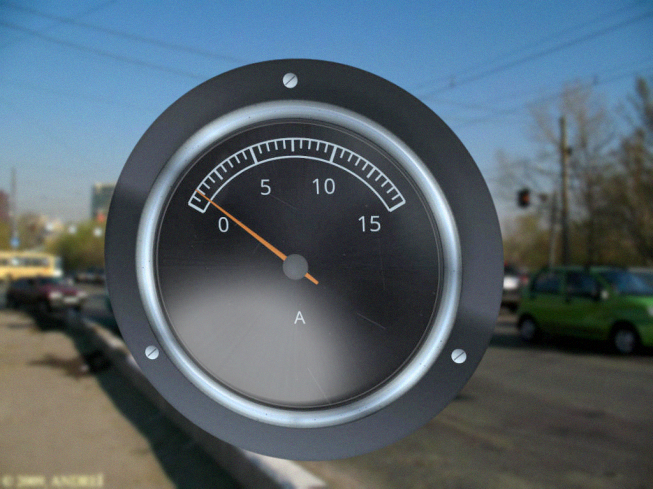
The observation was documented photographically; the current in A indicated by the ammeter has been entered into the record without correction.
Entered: 1 A
